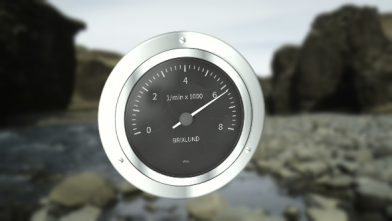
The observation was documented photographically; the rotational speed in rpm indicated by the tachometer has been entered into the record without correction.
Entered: 6200 rpm
